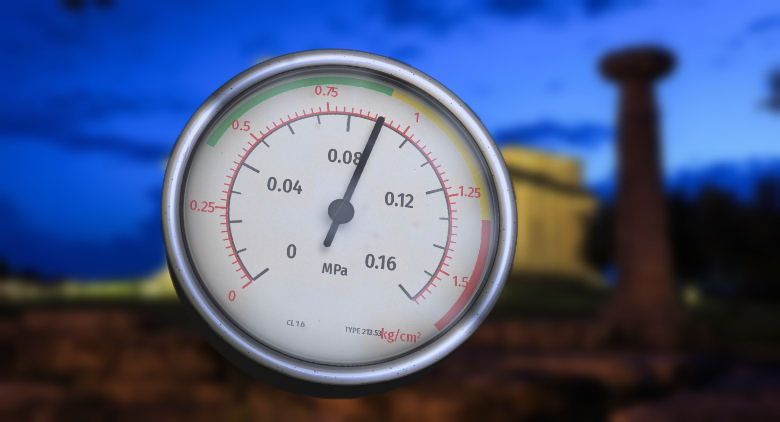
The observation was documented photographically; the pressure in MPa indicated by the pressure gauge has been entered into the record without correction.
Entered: 0.09 MPa
